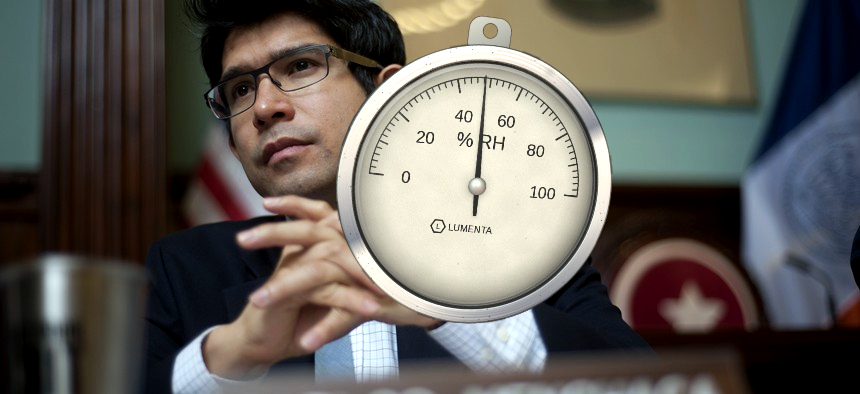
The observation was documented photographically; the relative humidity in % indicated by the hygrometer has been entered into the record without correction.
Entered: 48 %
